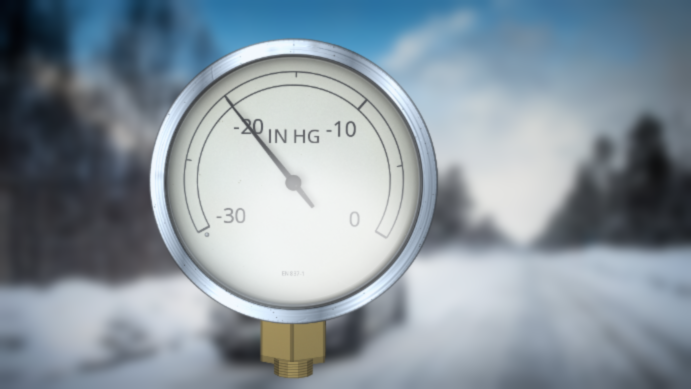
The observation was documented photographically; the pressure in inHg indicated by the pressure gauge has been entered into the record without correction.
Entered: -20 inHg
